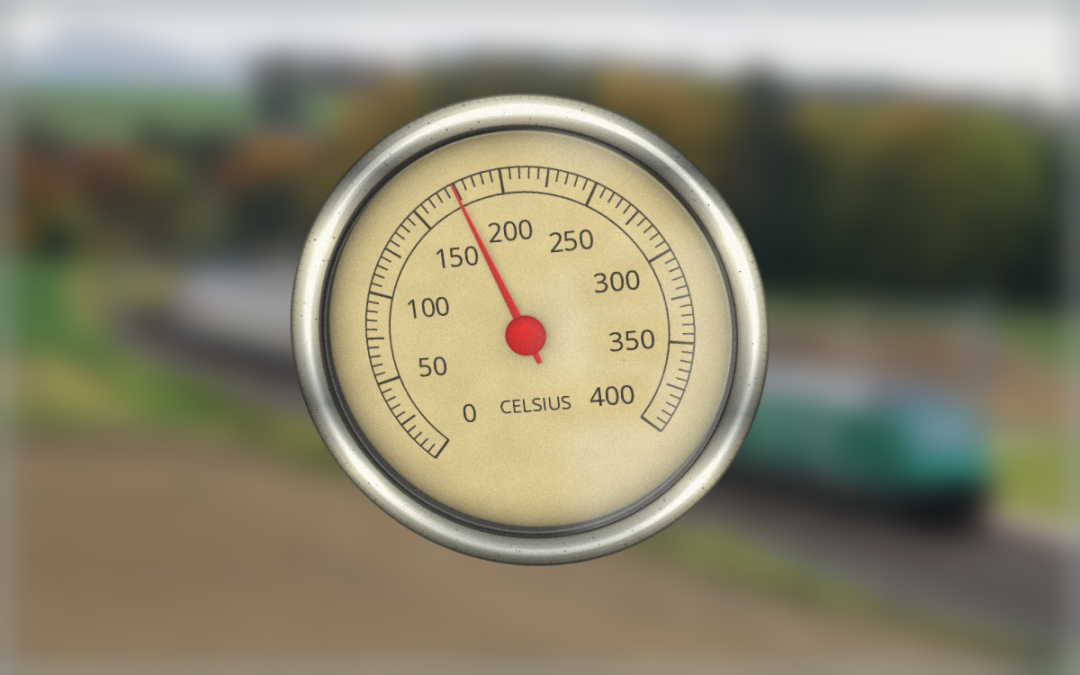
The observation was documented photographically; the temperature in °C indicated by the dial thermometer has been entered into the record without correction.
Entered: 175 °C
